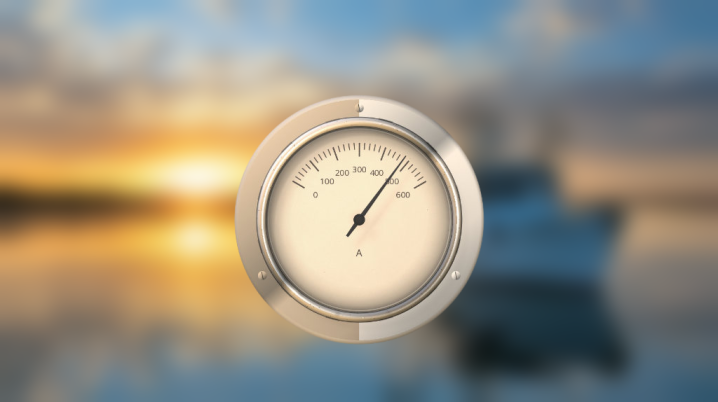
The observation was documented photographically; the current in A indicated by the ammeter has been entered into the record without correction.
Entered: 480 A
